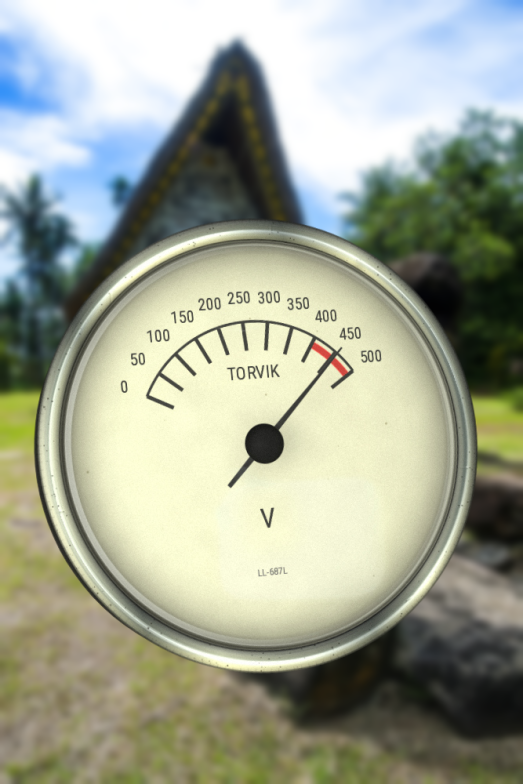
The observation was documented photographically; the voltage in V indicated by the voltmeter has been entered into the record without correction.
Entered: 450 V
